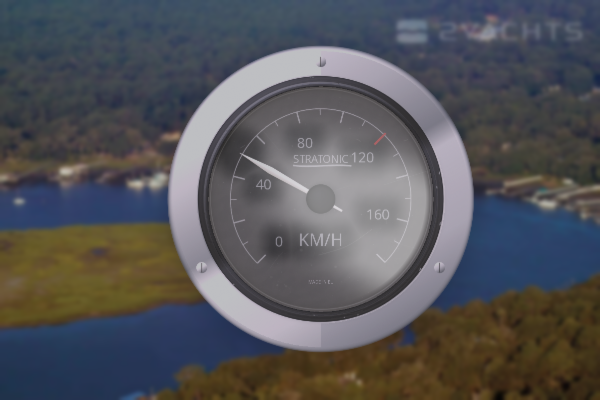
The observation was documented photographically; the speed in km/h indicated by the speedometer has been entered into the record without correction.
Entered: 50 km/h
